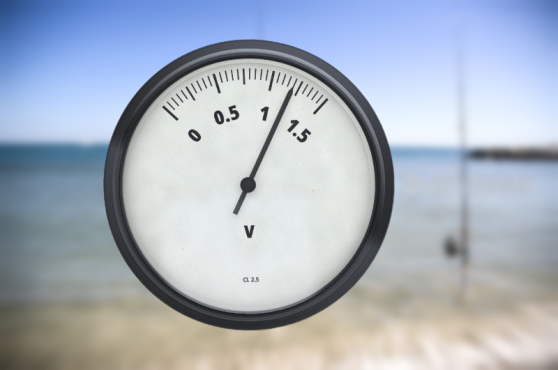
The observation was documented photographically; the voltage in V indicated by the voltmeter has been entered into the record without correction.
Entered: 1.2 V
